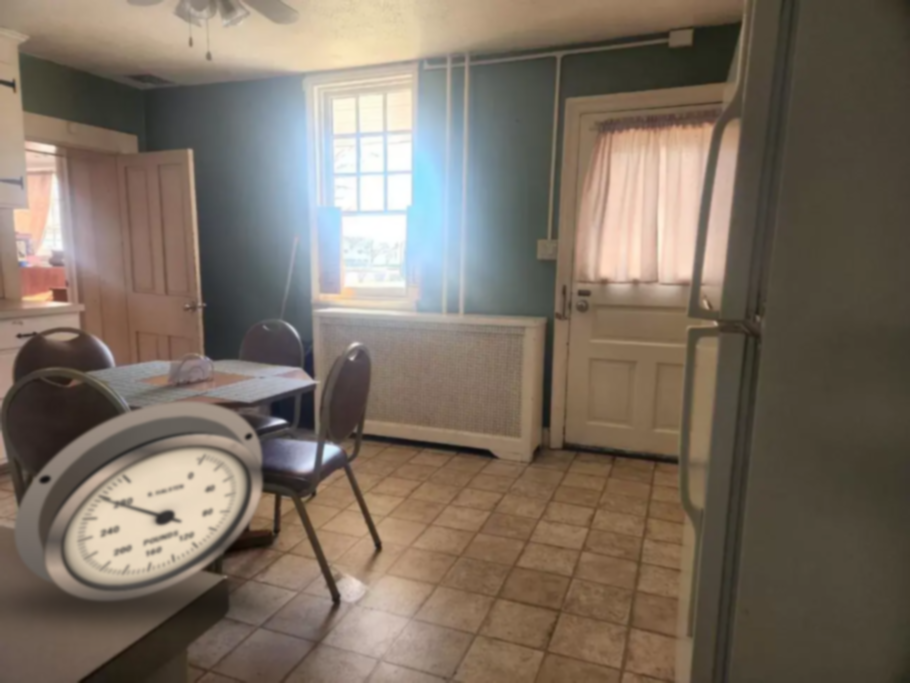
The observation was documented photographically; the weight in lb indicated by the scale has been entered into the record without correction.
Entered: 280 lb
